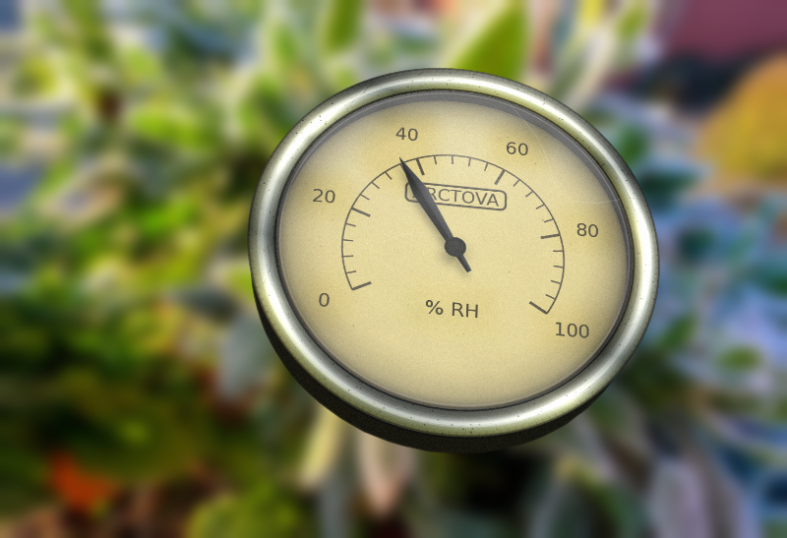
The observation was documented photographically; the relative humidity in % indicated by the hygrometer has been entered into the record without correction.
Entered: 36 %
